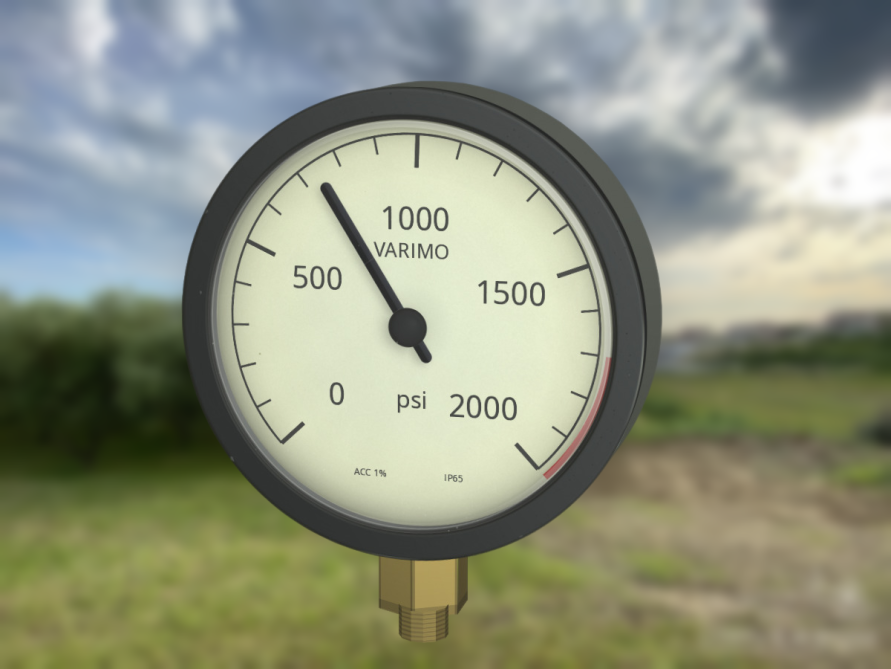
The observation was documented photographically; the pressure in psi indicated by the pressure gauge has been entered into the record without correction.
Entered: 750 psi
